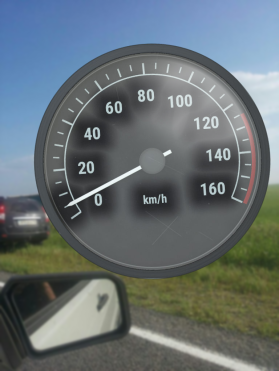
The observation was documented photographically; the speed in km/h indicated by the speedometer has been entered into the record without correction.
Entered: 5 km/h
